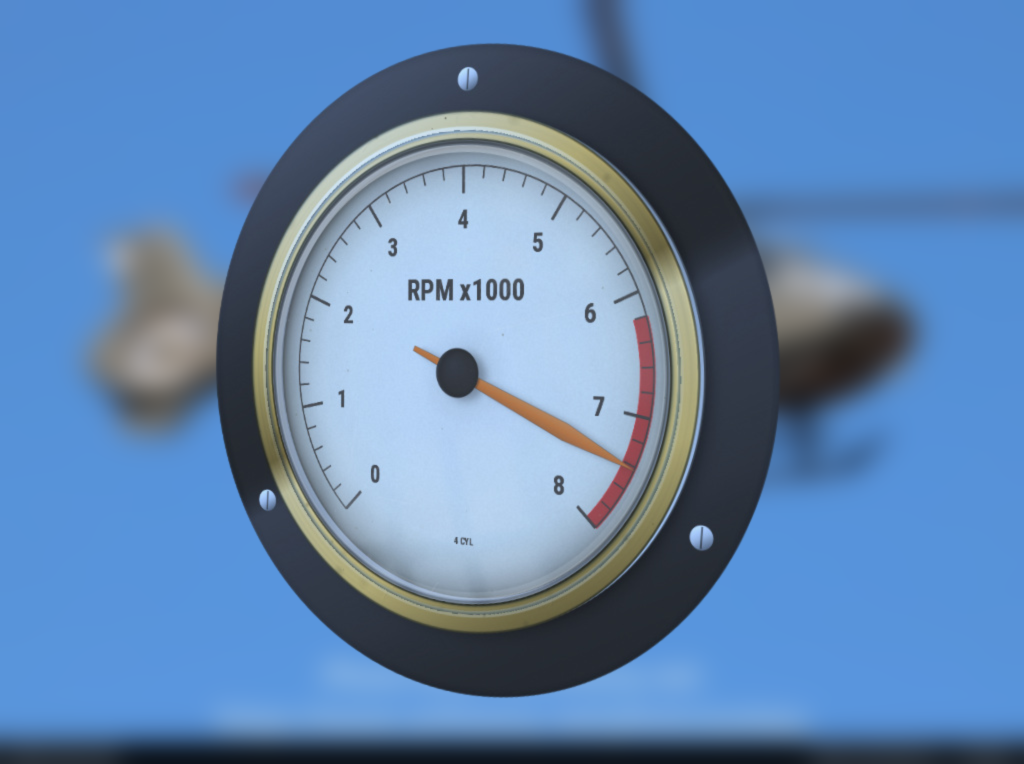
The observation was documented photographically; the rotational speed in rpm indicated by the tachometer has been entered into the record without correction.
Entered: 7400 rpm
